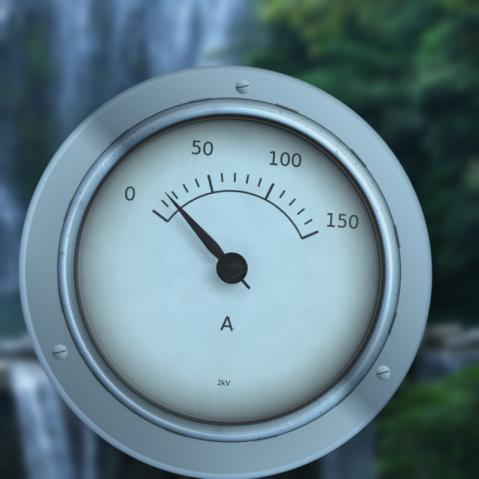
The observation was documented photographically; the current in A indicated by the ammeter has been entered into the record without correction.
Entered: 15 A
